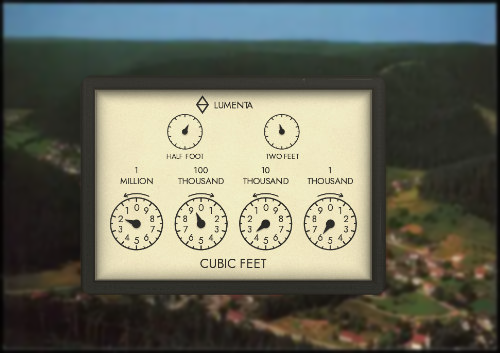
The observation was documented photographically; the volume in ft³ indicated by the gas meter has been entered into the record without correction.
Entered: 193600 ft³
